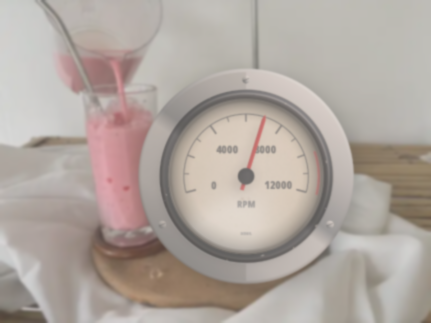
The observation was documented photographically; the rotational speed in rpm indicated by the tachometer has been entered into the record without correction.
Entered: 7000 rpm
